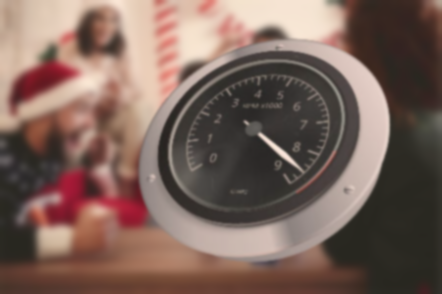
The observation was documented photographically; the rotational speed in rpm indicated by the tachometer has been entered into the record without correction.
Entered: 8600 rpm
